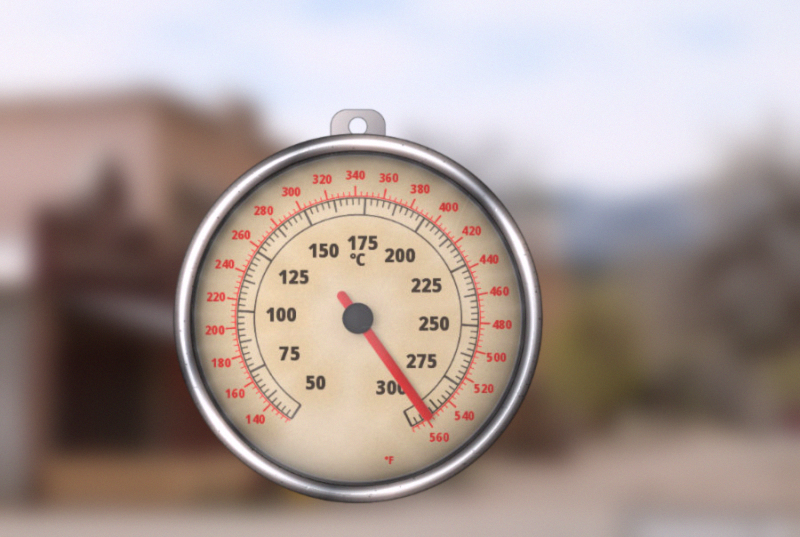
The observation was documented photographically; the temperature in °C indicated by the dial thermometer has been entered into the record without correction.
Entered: 292.5 °C
